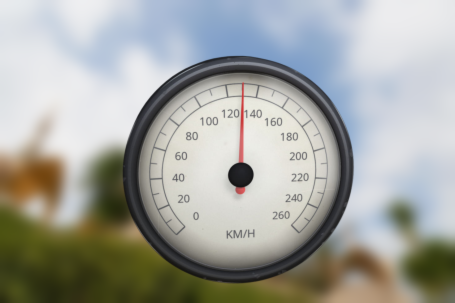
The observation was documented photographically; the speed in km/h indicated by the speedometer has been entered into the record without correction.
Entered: 130 km/h
